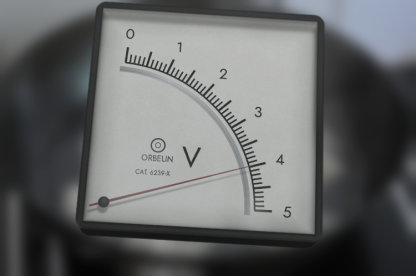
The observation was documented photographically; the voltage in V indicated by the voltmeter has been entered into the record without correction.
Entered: 4 V
